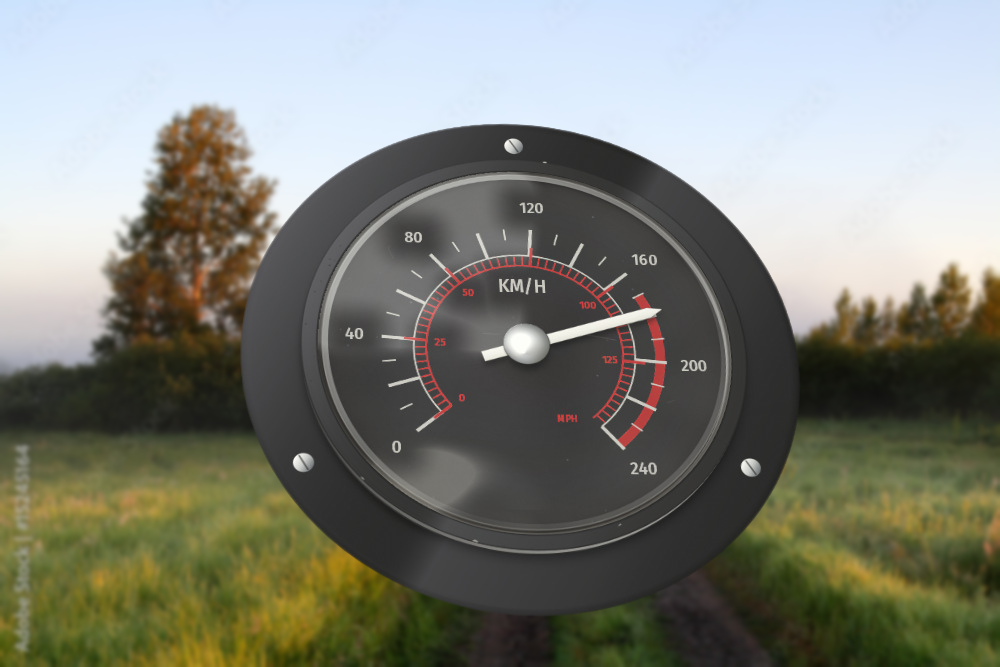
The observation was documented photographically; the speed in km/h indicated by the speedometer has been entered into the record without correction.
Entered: 180 km/h
